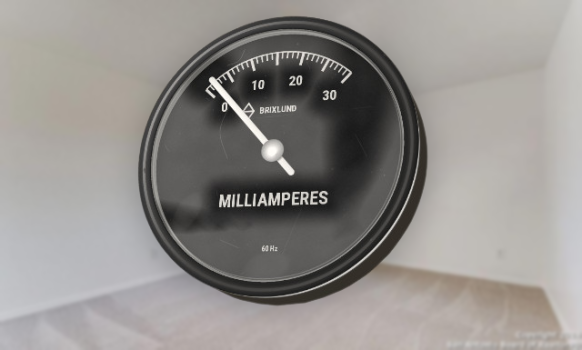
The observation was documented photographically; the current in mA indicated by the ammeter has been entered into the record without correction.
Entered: 2 mA
